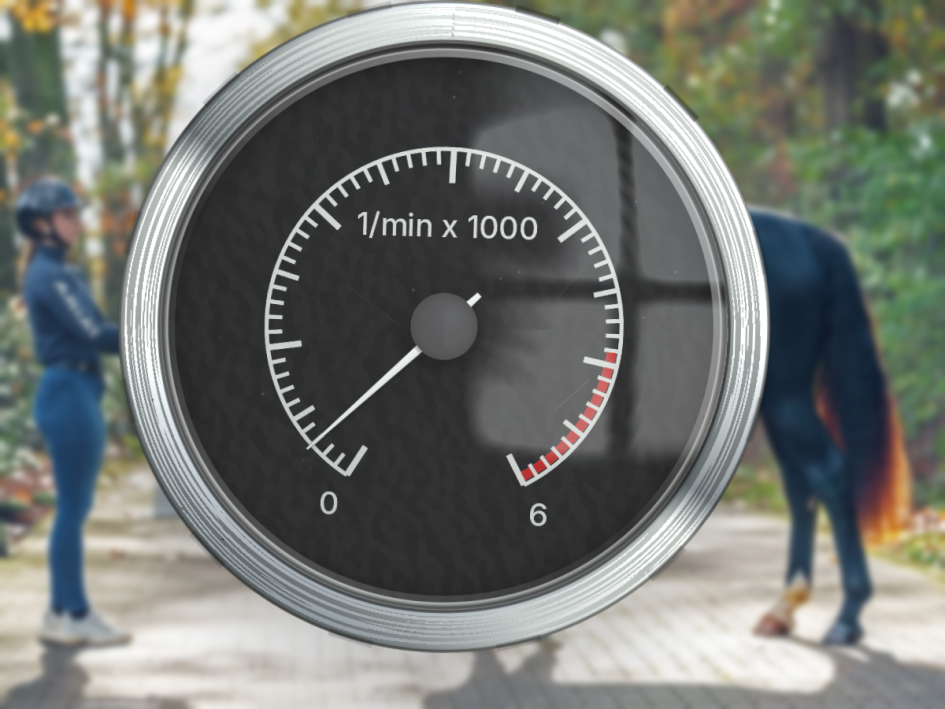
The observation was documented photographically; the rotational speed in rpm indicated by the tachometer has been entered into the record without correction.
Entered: 300 rpm
